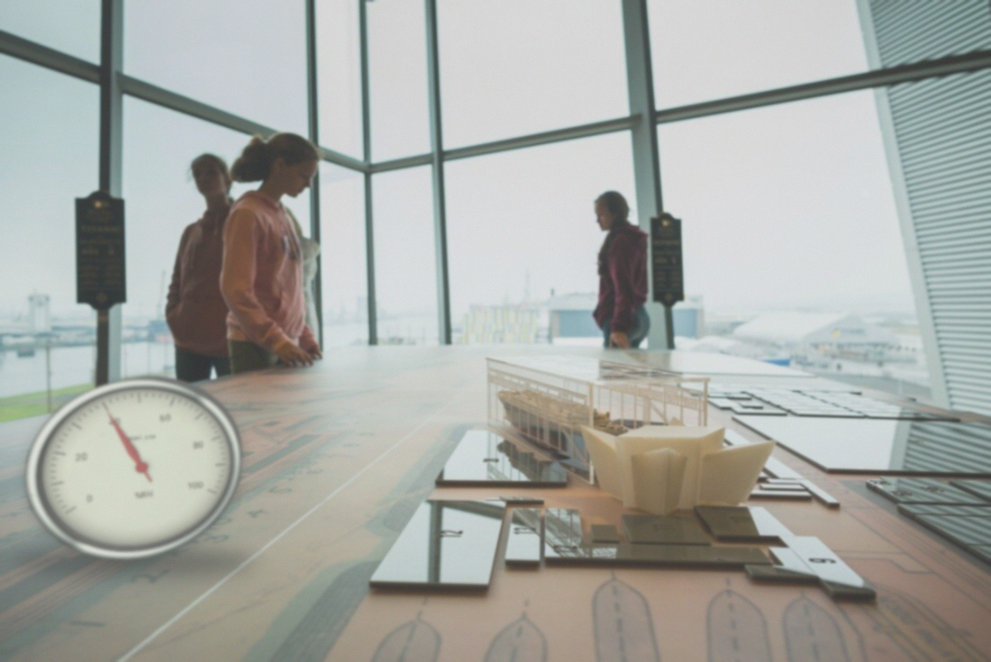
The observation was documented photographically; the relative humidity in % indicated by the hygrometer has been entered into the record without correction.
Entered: 40 %
